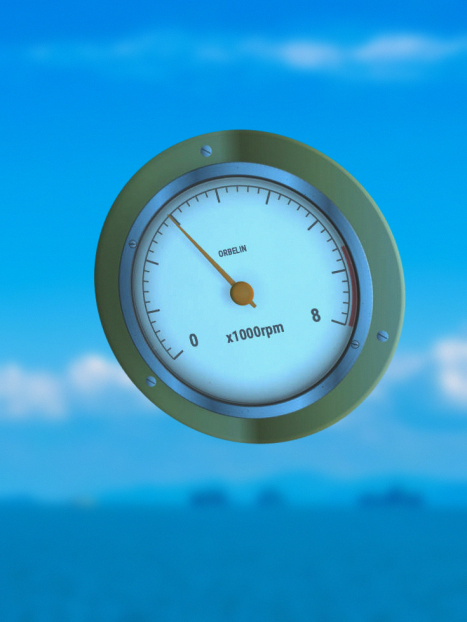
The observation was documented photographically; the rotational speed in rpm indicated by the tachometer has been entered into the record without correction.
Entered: 3000 rpm
